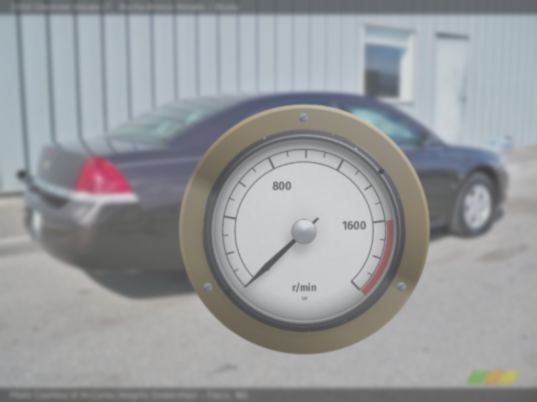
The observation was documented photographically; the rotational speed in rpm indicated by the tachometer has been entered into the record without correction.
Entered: 0 rpm
